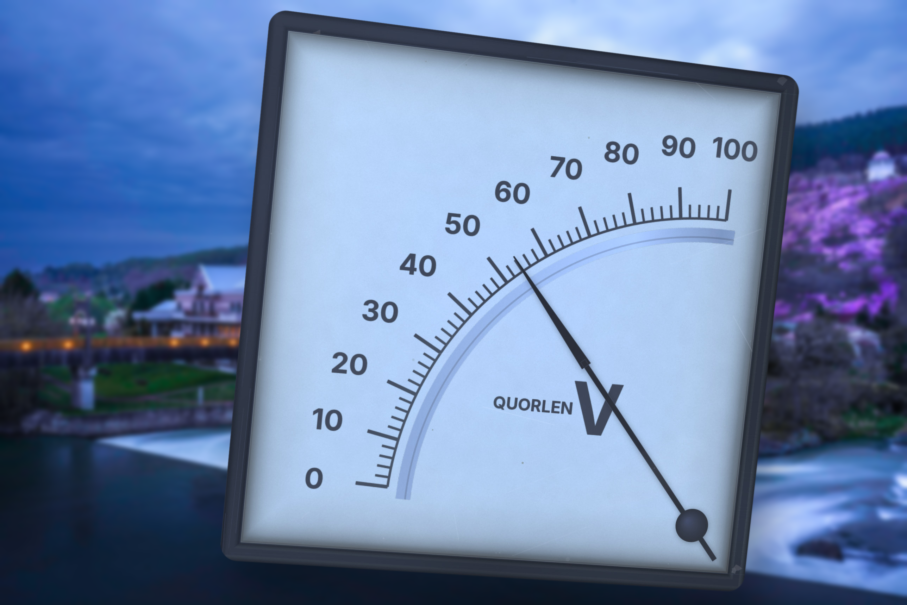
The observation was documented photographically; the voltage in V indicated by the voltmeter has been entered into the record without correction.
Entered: 54 V
